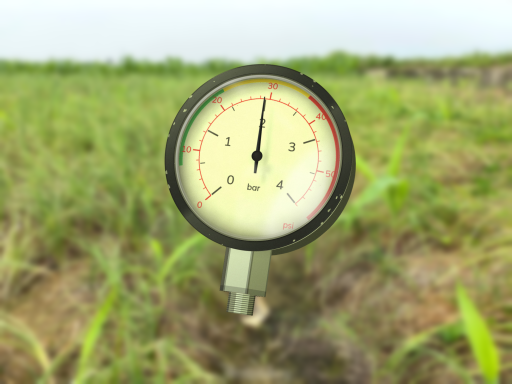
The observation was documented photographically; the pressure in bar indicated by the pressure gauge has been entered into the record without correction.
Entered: 2 bar
